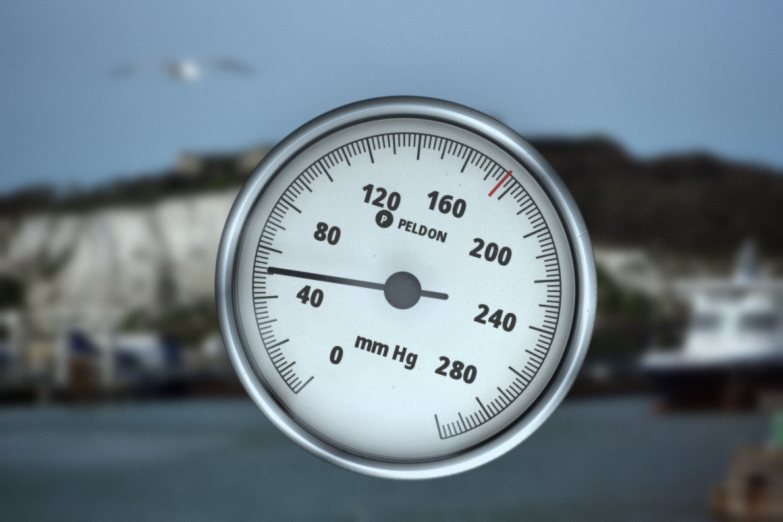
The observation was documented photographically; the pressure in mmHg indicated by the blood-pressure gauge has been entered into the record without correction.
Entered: 52 mmHg
